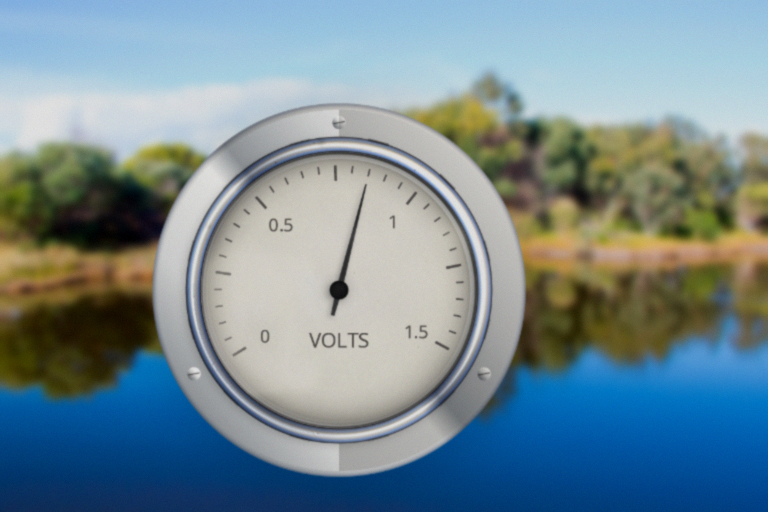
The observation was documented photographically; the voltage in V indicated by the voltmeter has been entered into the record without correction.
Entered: 0.85 V
